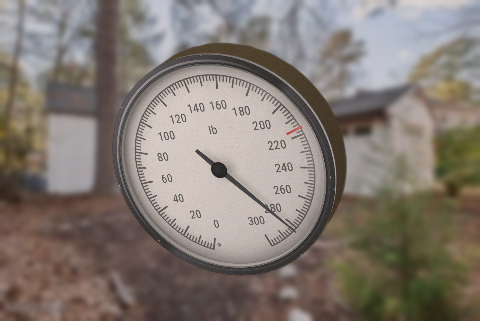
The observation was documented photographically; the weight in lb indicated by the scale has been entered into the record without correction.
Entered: 280 lb
